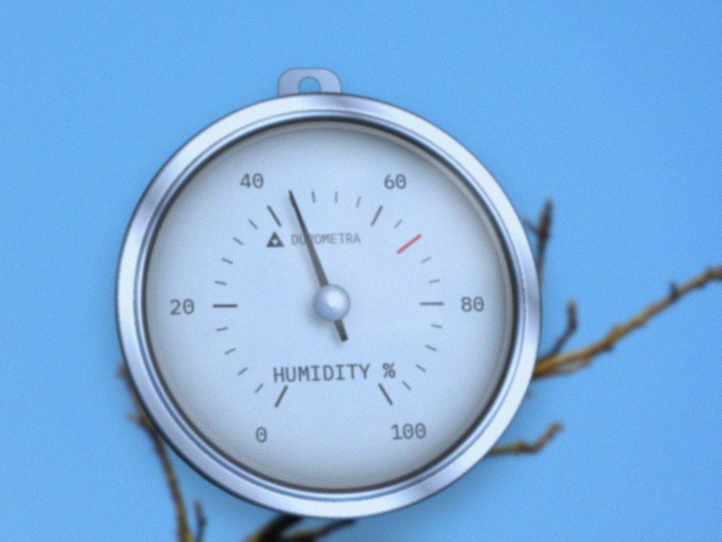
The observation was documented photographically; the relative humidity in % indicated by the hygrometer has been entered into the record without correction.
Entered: 44 %
